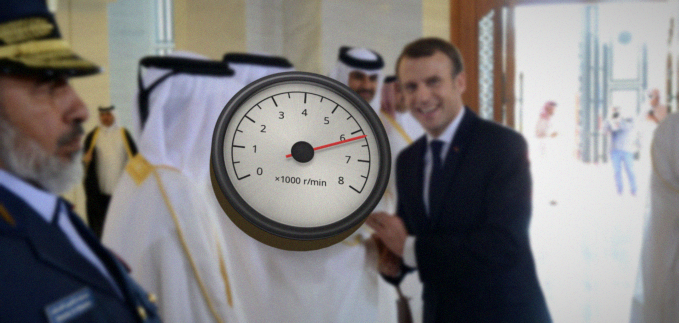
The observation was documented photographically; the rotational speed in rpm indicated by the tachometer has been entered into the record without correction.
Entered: 6250 rpm
